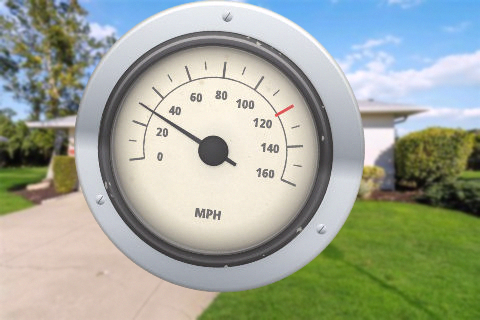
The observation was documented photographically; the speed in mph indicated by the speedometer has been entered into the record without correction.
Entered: 30 mph
